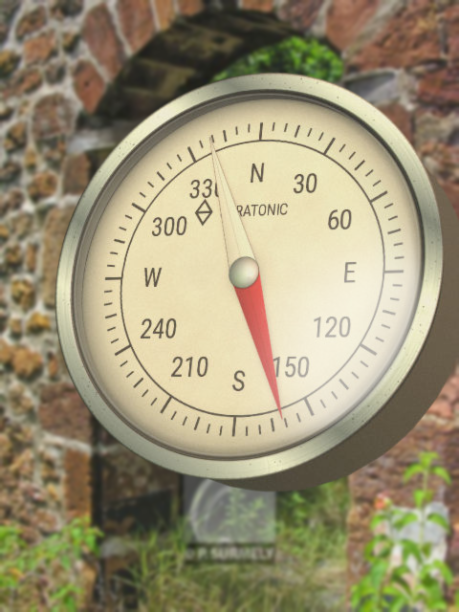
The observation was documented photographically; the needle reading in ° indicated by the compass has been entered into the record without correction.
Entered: 160 °
